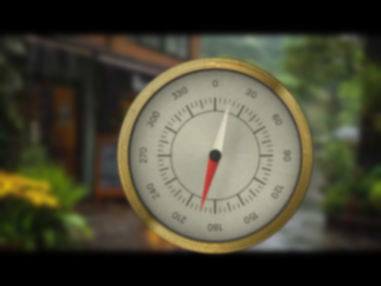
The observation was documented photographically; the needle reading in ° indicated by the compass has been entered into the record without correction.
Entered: 195 °
